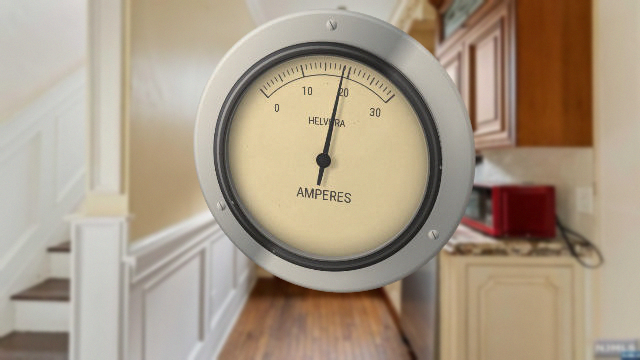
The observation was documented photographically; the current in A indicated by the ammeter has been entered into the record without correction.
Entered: 19 A
